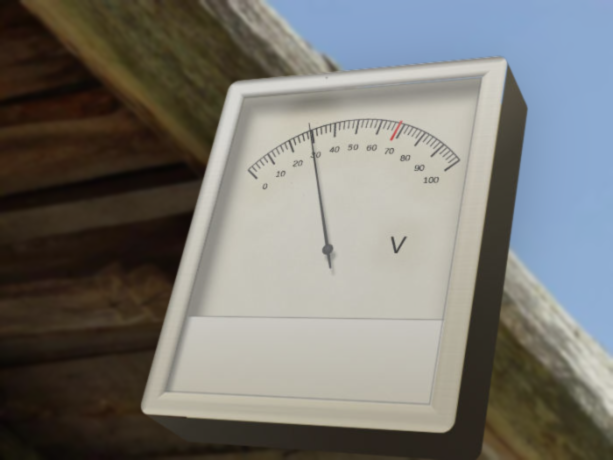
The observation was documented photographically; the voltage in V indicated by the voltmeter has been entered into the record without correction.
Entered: 30 V
